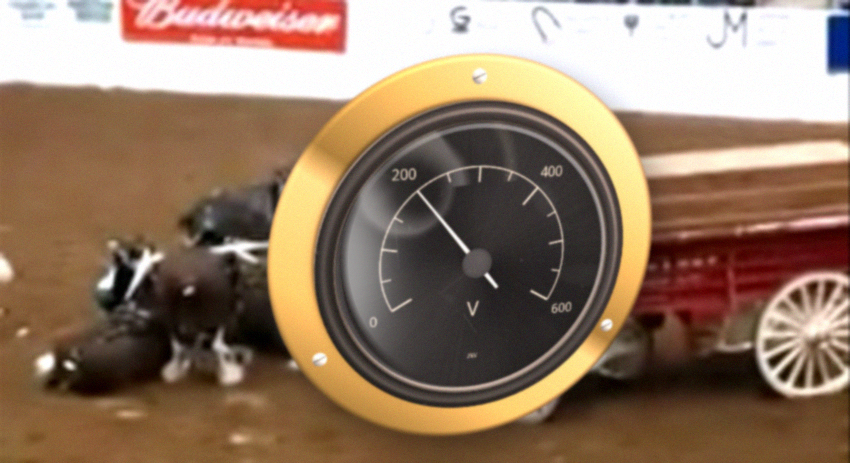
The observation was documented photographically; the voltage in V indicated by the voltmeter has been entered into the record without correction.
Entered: 200 V
